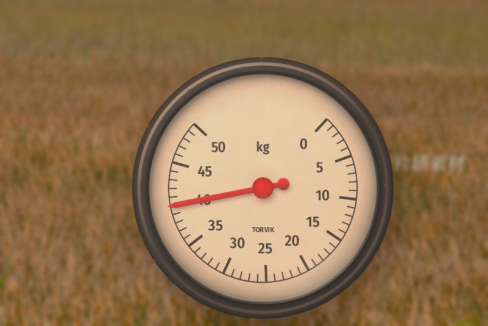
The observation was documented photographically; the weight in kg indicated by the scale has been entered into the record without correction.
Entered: 40 kg
